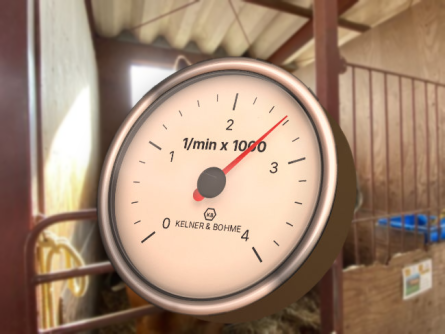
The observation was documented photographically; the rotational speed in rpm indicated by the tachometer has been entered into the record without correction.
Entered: 2600 rpm
